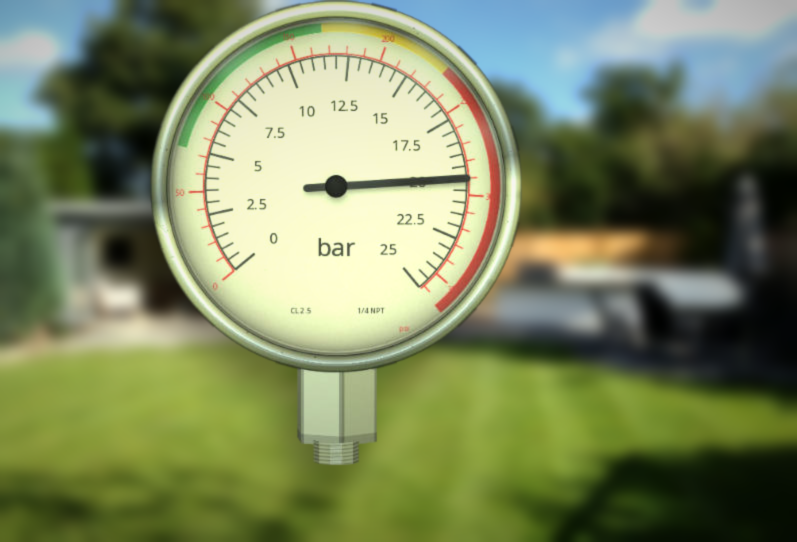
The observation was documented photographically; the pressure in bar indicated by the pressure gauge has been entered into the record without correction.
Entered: 20 bar
